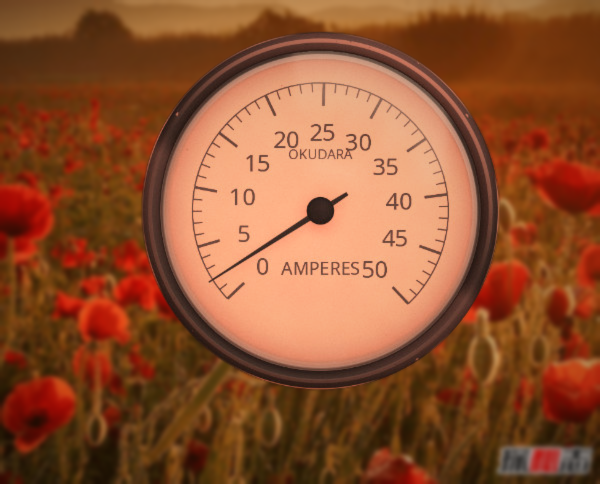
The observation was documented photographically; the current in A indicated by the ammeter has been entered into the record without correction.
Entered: 2 A
